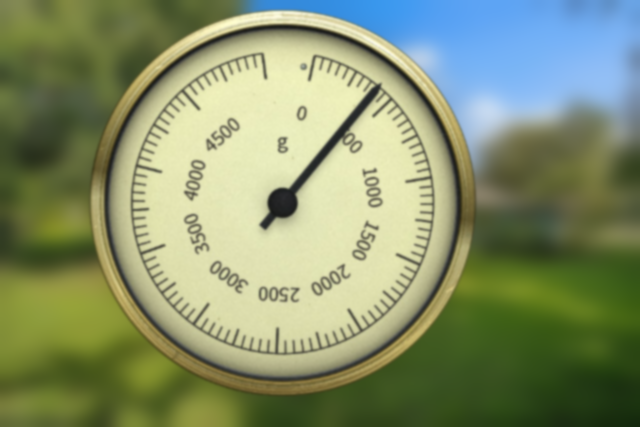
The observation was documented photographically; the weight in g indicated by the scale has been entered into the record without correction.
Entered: 400 g
